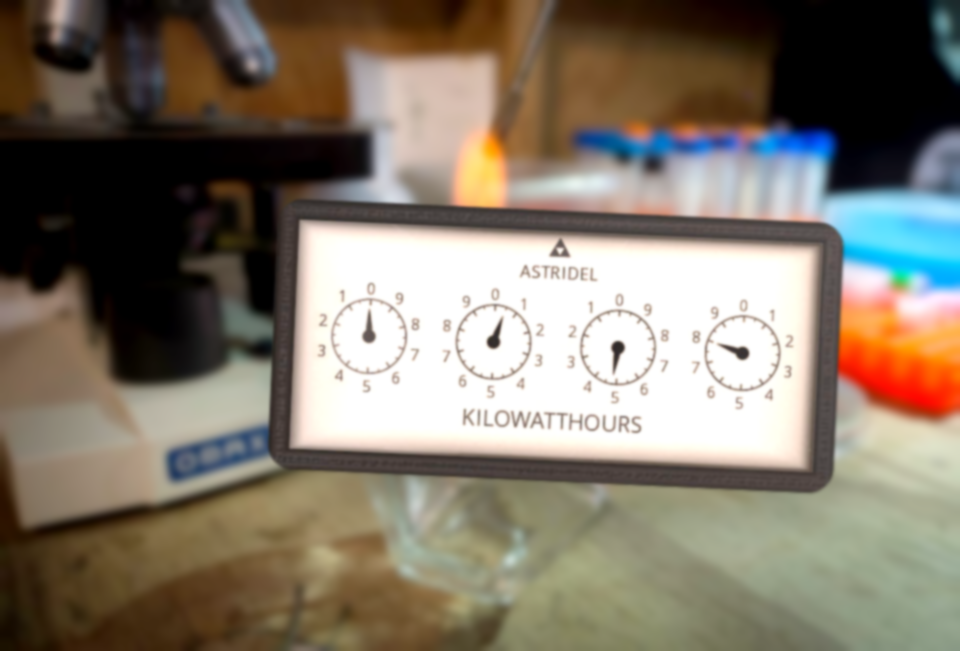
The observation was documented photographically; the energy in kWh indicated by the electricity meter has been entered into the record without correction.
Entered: 48 kWh
